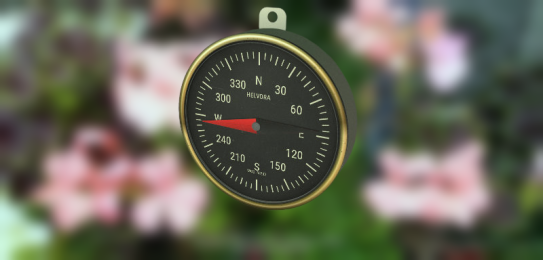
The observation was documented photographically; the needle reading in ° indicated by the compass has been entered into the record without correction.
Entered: 265 °
